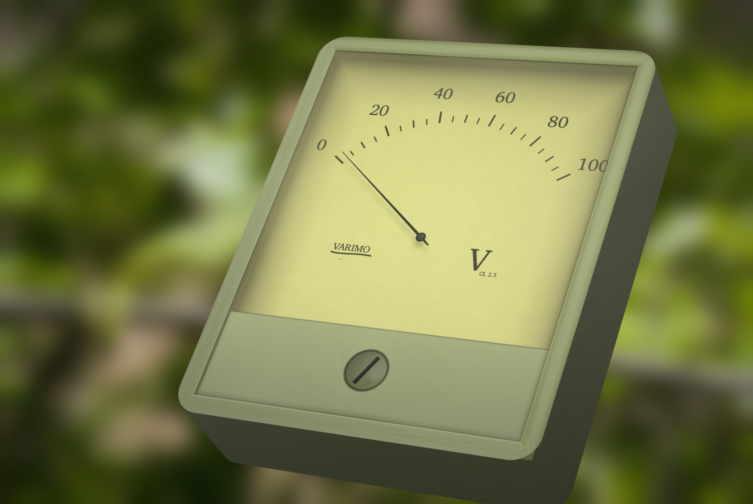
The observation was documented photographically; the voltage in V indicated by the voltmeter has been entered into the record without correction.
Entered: 2.5 V
